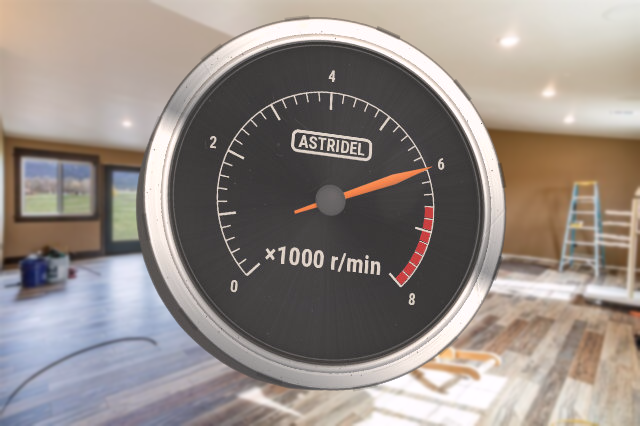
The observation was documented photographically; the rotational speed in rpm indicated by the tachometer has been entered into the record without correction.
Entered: 6000 rpm
